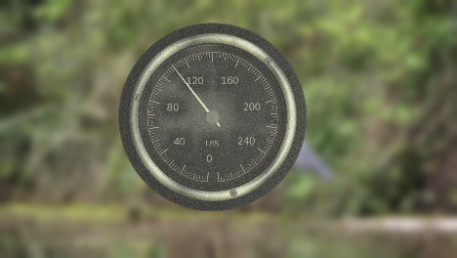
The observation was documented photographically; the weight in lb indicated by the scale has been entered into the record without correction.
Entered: 110 lb
